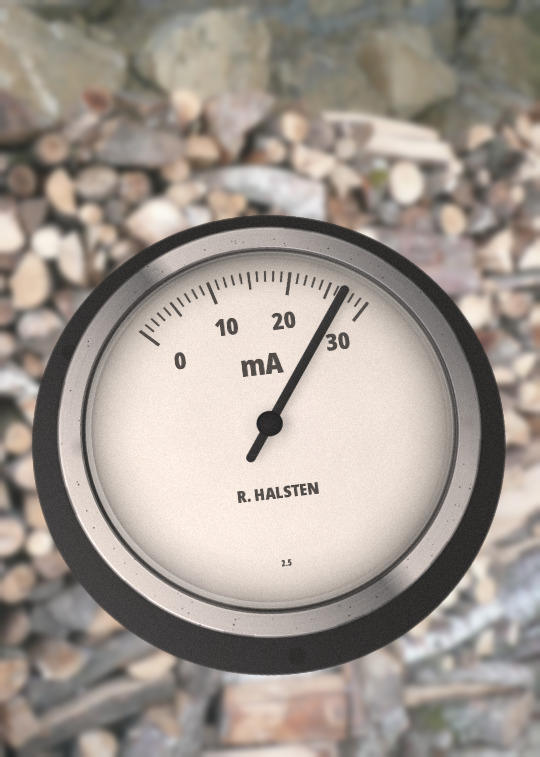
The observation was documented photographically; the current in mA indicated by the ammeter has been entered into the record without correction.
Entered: 27 mA
